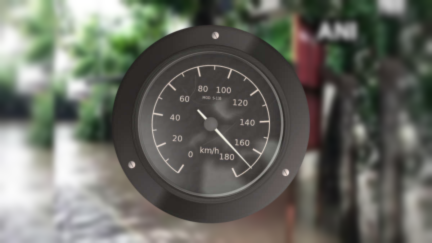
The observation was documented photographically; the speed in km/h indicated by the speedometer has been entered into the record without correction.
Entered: 170 km/h
